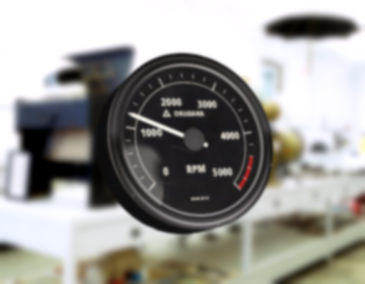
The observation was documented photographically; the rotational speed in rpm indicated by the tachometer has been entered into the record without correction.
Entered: 1200 rpm
